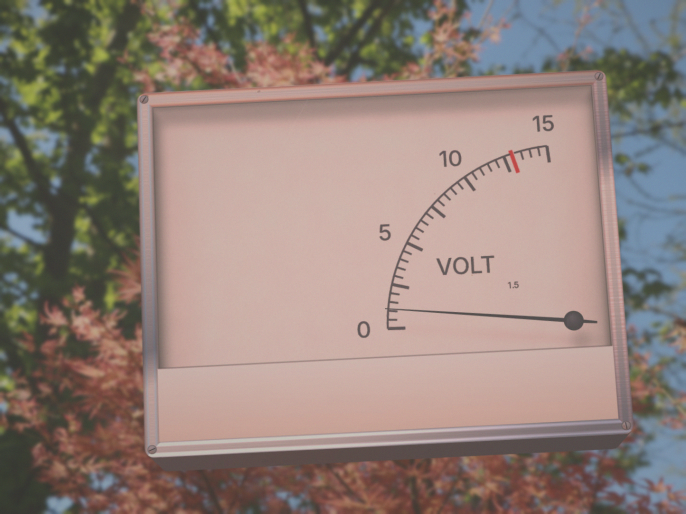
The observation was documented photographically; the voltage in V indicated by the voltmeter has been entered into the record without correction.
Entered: 1 V
